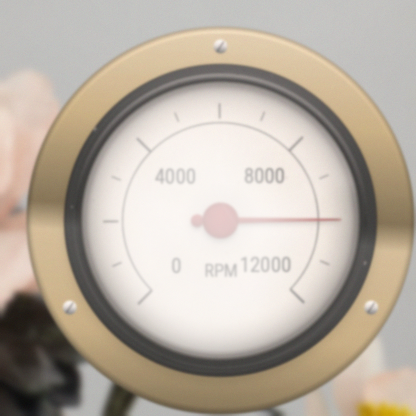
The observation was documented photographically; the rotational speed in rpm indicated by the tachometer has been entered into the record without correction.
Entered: 10000 rpm
